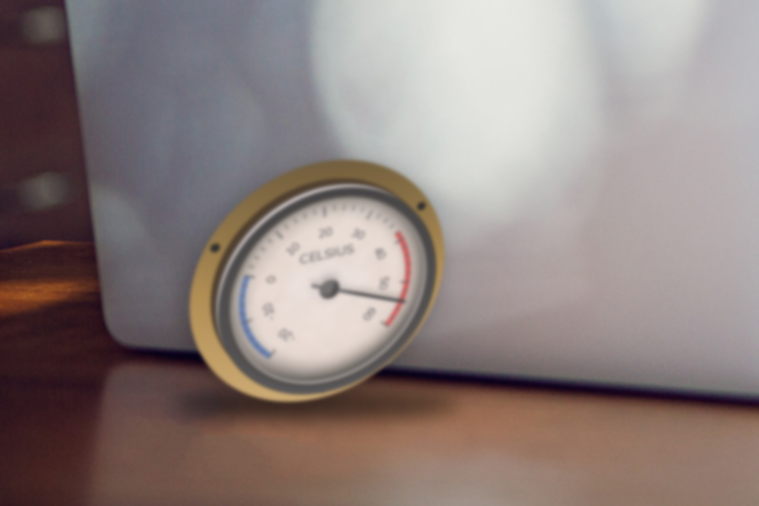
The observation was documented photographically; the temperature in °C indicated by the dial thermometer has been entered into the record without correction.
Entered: 54 °C
